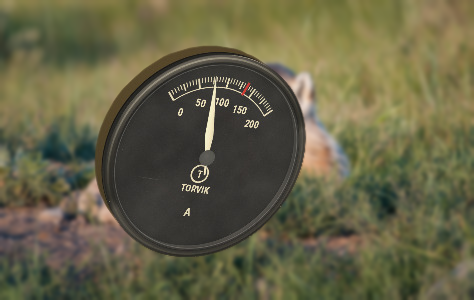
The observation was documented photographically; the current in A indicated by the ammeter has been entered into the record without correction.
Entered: 75 A
